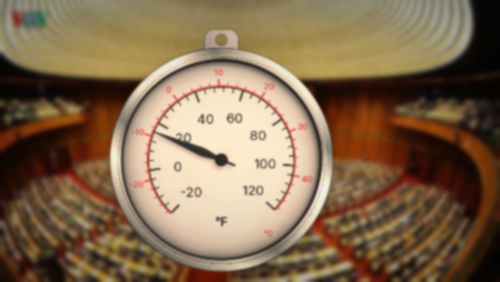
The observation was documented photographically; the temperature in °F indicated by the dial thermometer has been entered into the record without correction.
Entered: 16 °F
